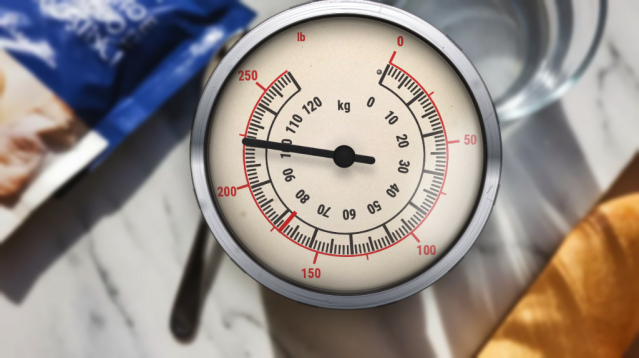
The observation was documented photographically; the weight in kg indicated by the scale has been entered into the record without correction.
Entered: 101 kg
